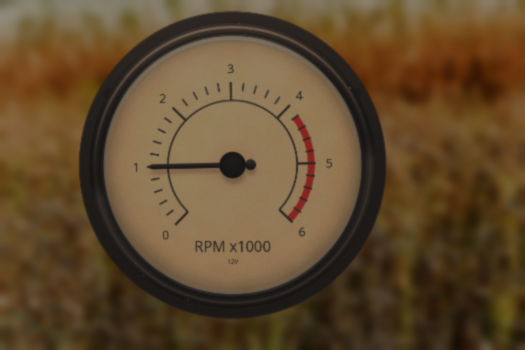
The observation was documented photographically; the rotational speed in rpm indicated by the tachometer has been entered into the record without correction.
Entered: 1000 rpm
